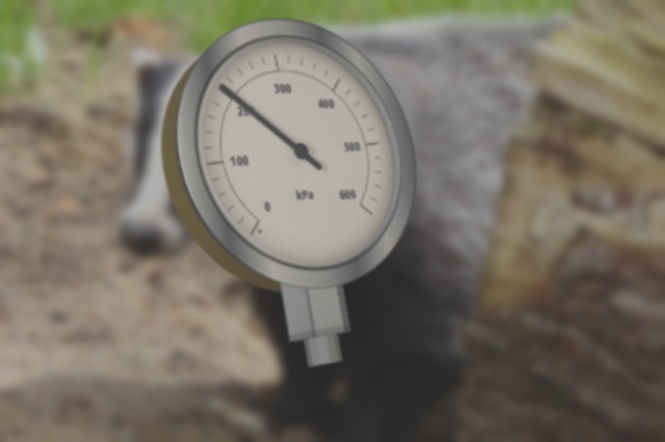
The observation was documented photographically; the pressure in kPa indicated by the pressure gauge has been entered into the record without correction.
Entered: 200 kPa
